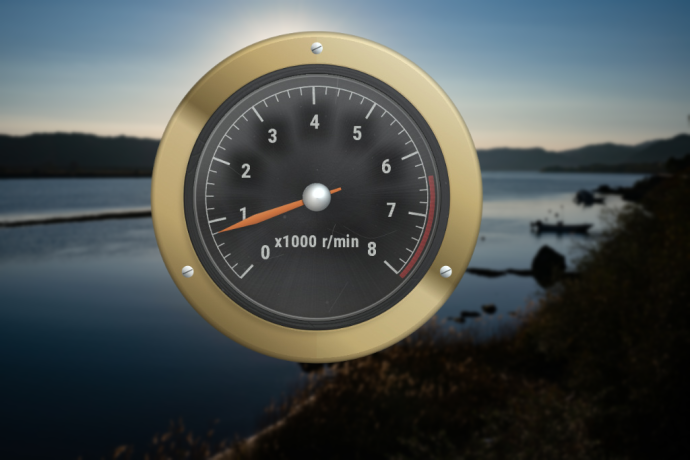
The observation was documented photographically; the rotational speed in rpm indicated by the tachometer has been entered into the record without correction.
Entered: 800 rpm
